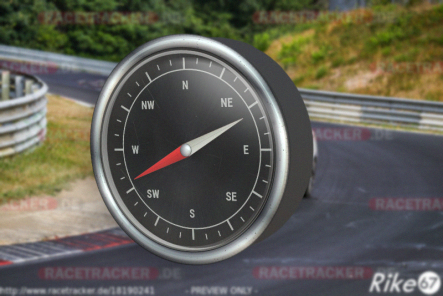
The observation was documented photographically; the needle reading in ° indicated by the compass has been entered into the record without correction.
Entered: 245 °
